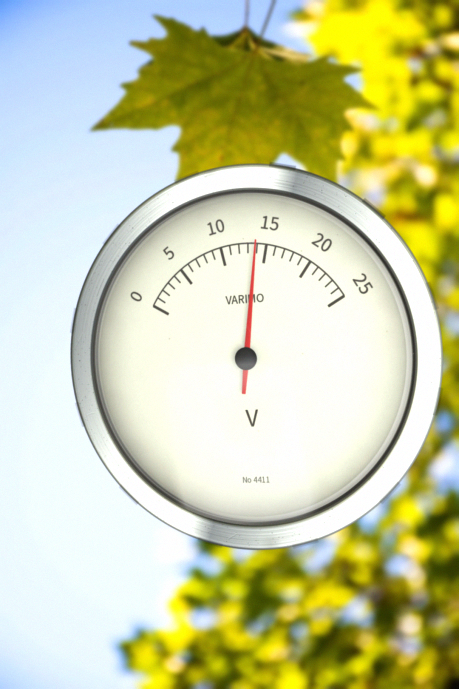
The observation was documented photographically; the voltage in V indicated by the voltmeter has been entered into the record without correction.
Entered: 14 V
